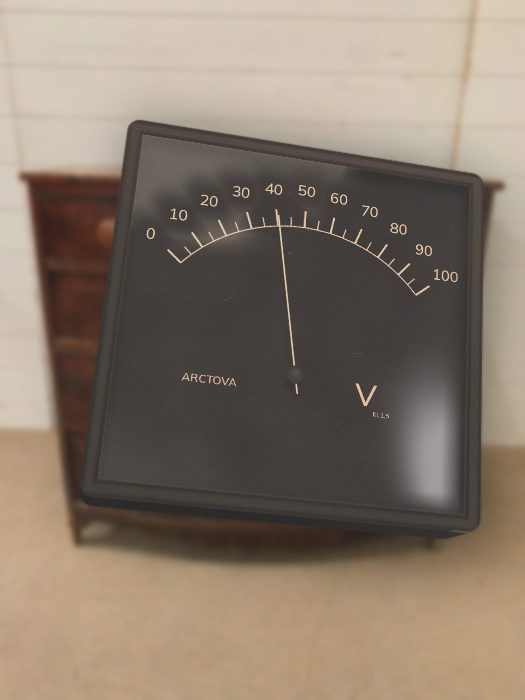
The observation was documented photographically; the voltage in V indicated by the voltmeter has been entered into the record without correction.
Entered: 40 V
